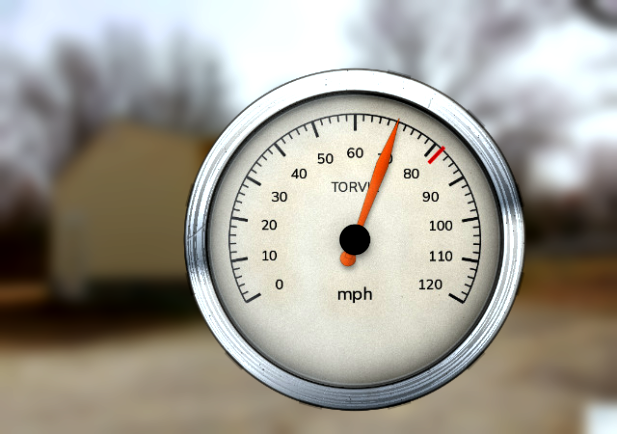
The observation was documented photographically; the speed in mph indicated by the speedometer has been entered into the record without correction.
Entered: 70 mph
